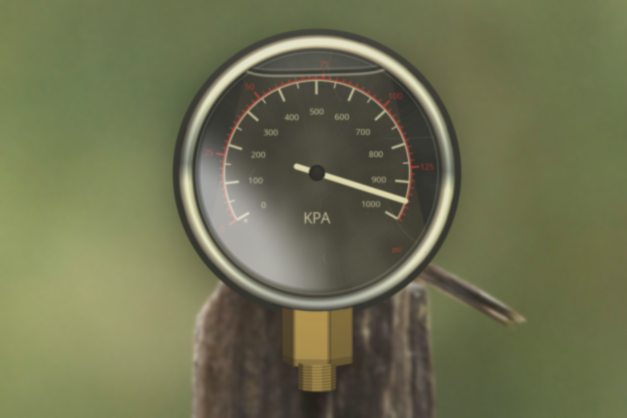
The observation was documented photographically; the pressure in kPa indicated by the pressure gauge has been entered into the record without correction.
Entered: 950 kPa
